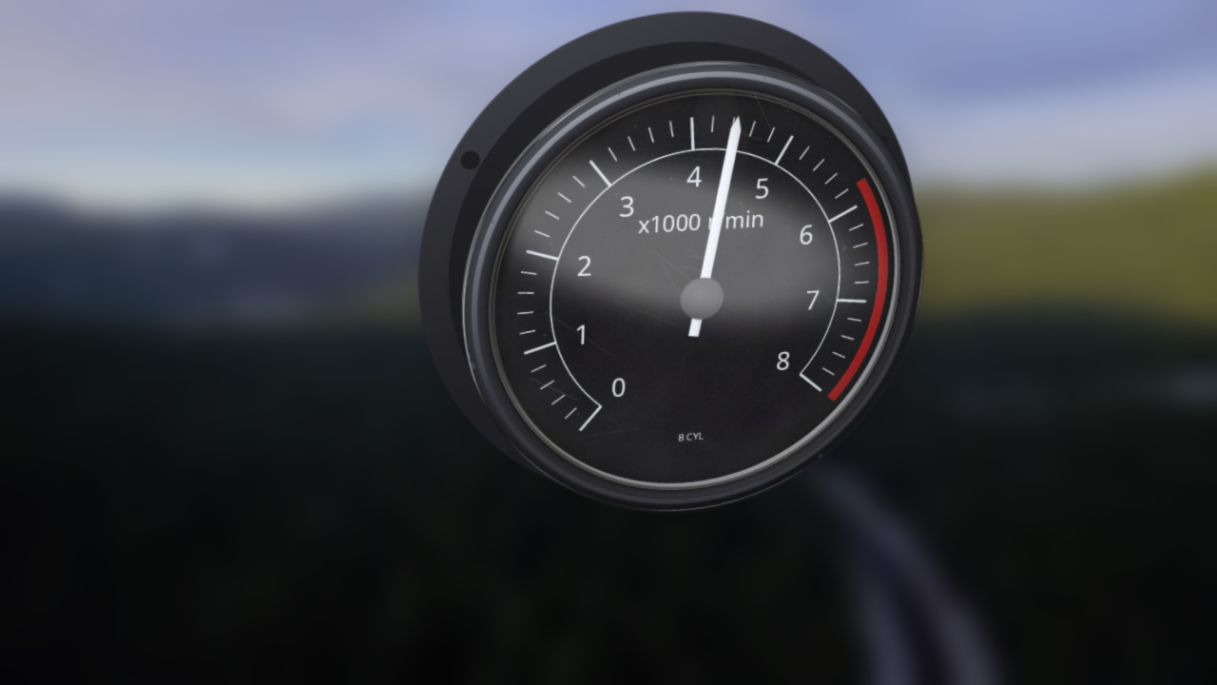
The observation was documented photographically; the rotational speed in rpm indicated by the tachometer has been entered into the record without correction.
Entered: 4400 rpm
